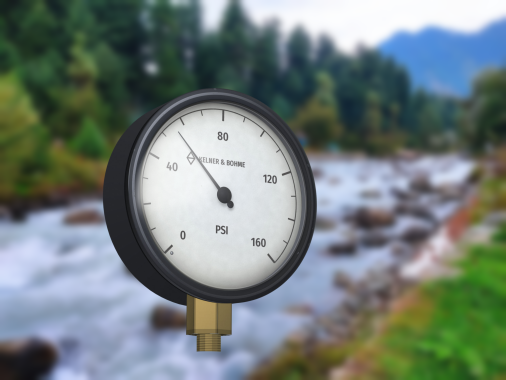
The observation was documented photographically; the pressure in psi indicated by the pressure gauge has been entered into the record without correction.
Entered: 55 psi
